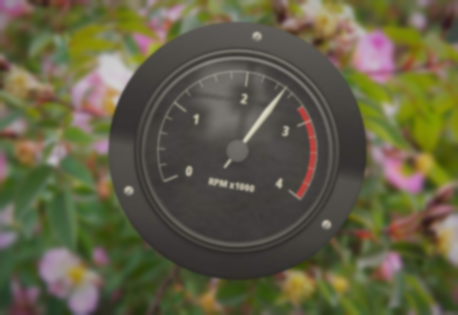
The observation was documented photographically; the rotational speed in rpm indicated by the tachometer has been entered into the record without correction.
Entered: 2500 rpm
